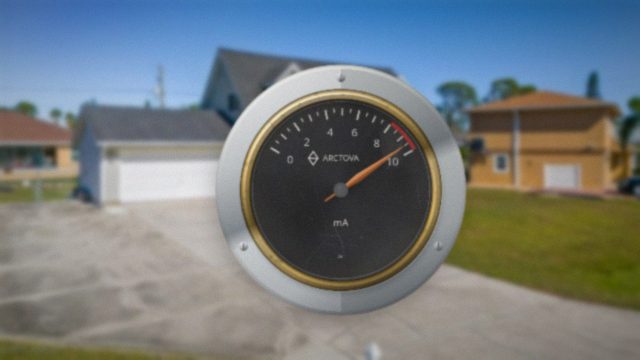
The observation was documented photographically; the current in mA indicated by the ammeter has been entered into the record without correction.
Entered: 9.5 mA
